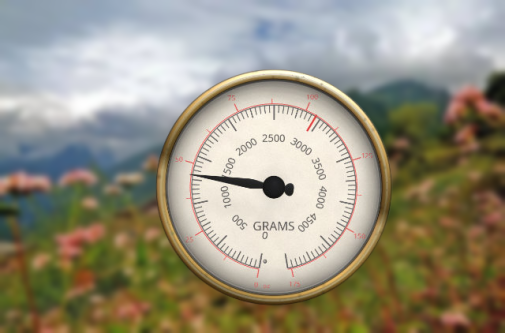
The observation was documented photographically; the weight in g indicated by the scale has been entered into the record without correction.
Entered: 1300 g
